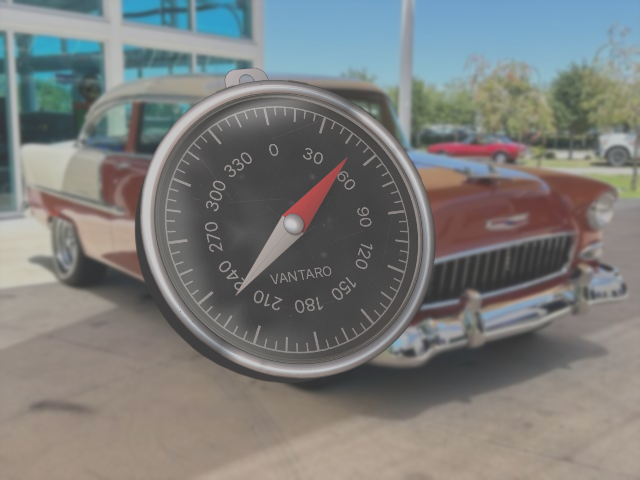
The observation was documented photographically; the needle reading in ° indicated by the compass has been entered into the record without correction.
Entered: 50 °
